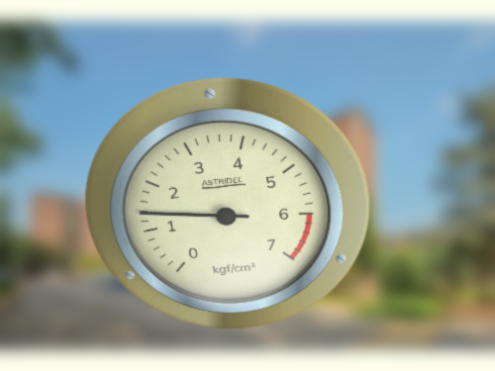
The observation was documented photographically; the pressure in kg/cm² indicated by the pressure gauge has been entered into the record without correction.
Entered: 1.4 kg/cm²
